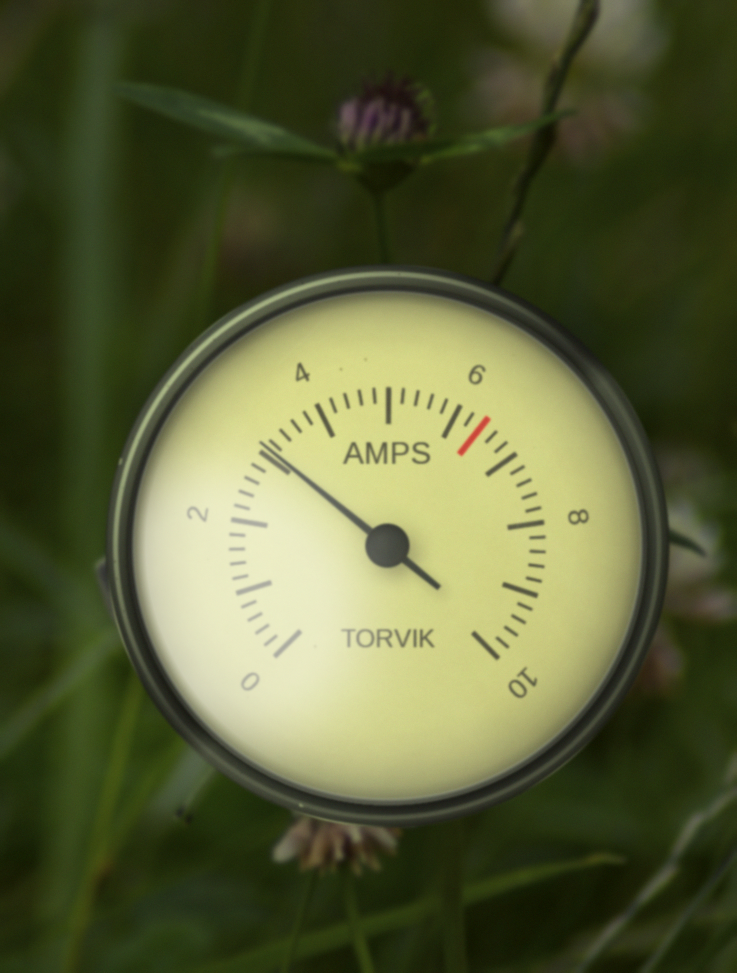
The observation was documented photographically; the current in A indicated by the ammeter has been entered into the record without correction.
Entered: 3.1 A
